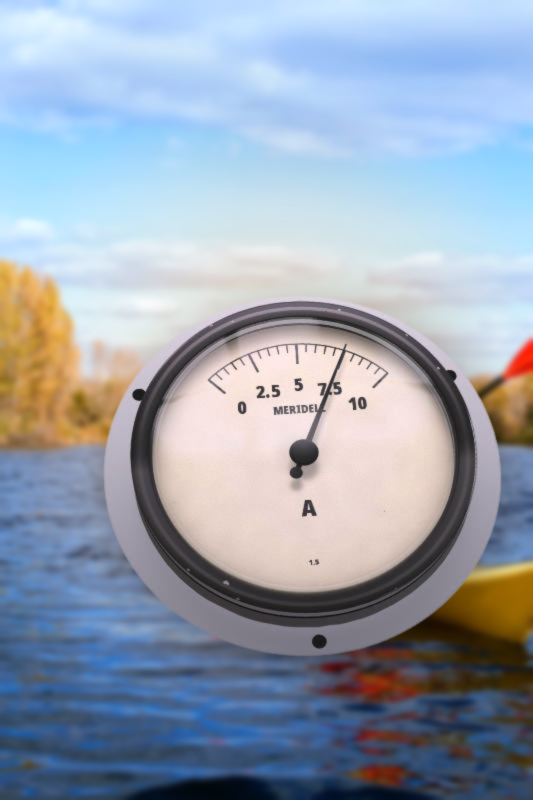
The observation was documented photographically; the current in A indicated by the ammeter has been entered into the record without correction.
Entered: 7.5 A
